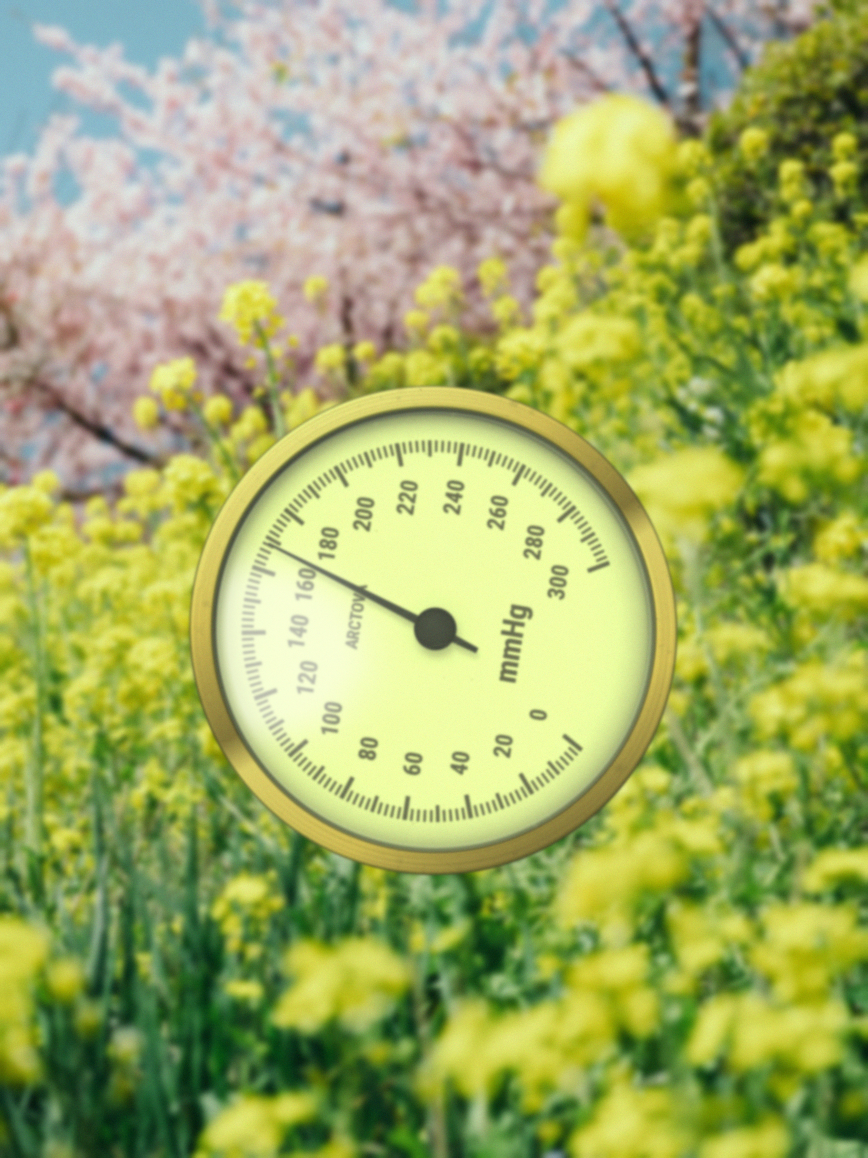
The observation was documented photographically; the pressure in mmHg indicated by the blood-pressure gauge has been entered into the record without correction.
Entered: 168 mmHg
